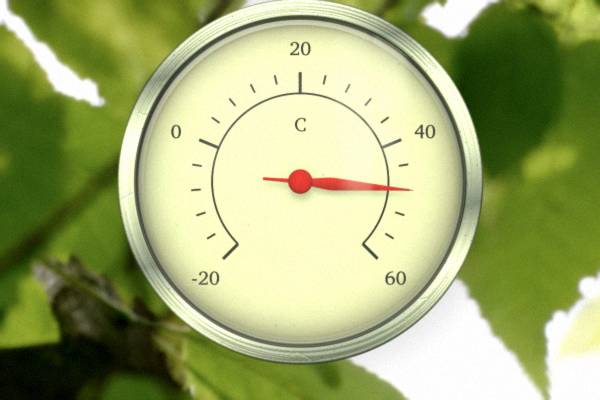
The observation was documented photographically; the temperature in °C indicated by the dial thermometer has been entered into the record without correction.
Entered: 48 °C
